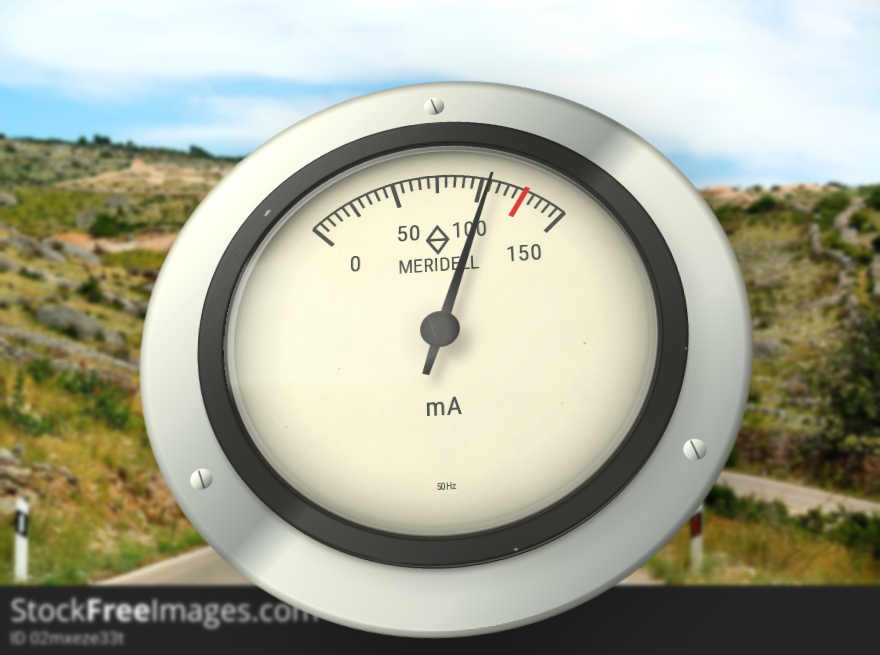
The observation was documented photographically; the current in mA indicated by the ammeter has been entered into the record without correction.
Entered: 105 mA
